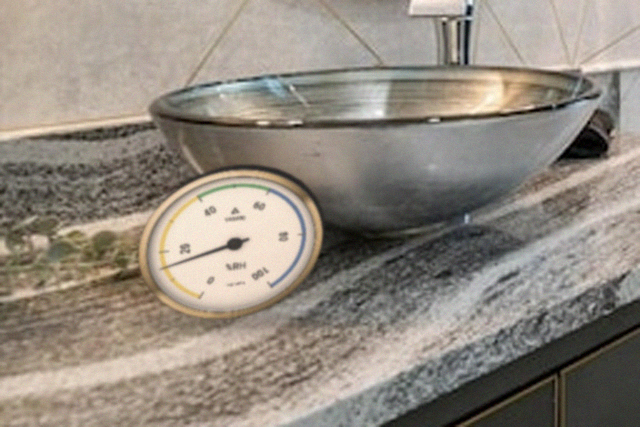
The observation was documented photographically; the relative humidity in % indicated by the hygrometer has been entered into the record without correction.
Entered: 15 %
